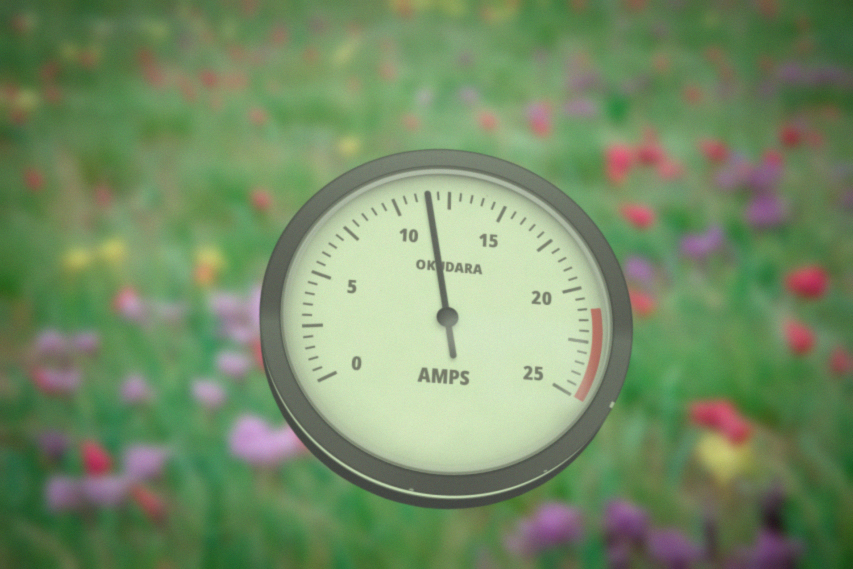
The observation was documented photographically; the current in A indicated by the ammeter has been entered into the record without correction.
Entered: 11.5 A
